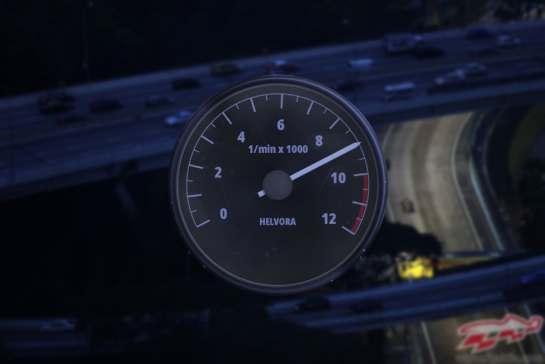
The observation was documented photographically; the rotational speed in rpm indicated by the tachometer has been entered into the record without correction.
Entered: 9000 rpm
